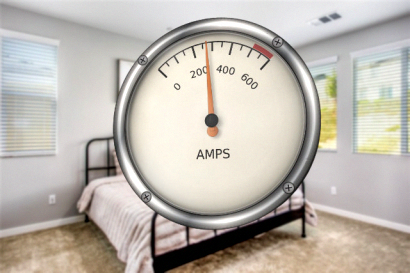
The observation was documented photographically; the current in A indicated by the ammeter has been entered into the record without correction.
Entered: 275 A
